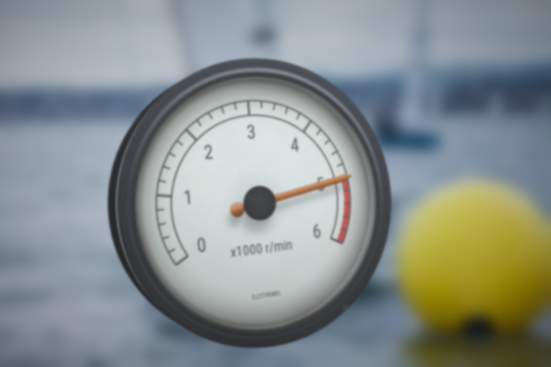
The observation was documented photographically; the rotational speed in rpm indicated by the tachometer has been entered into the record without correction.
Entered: 5000 rpm
